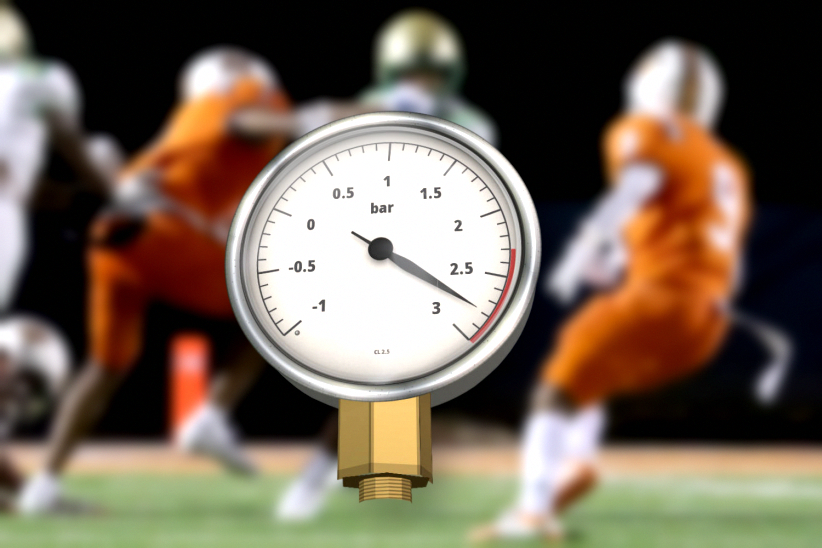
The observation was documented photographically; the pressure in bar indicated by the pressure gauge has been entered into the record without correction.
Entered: 2.8 bar
